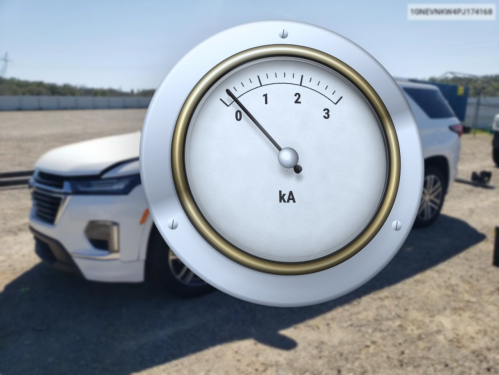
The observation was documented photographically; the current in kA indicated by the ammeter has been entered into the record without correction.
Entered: 0.2 kA
